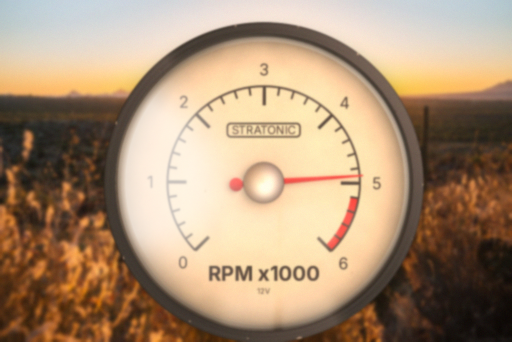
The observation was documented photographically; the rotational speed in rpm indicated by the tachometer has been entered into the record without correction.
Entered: 4900 rpm
